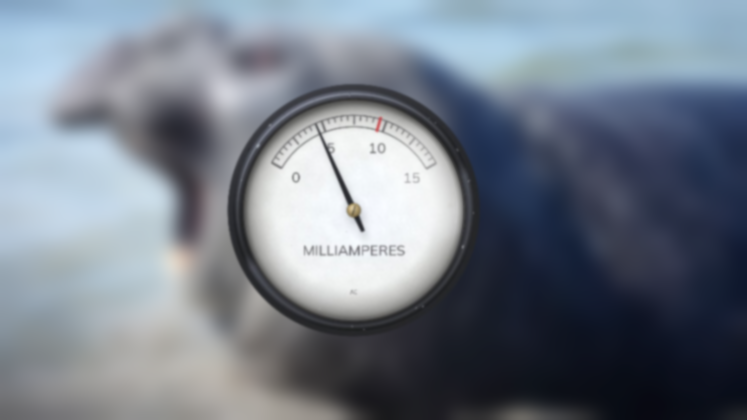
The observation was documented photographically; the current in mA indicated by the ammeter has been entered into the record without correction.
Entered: 4.5 mA
